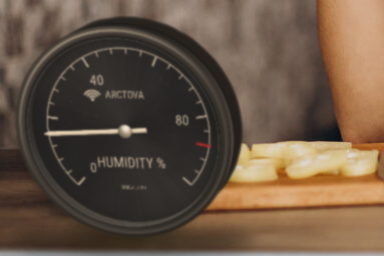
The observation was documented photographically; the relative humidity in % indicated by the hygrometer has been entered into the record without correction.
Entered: 16 %
